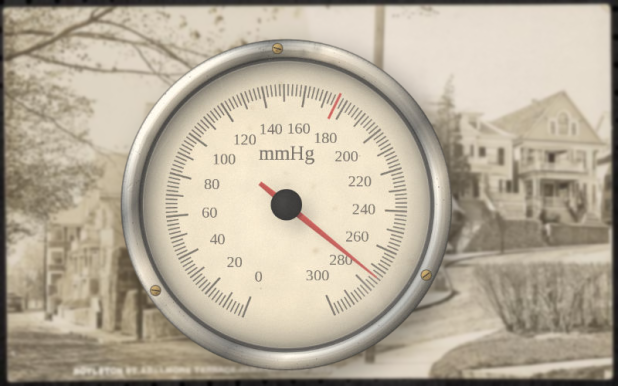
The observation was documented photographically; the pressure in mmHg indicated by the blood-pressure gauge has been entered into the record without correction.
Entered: 274 mmHg
